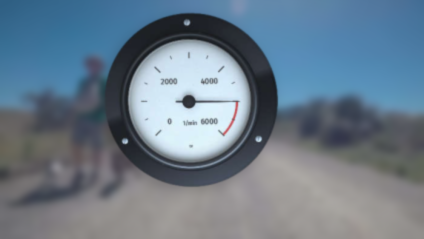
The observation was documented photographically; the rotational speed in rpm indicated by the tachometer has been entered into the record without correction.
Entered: 5000 rpm
